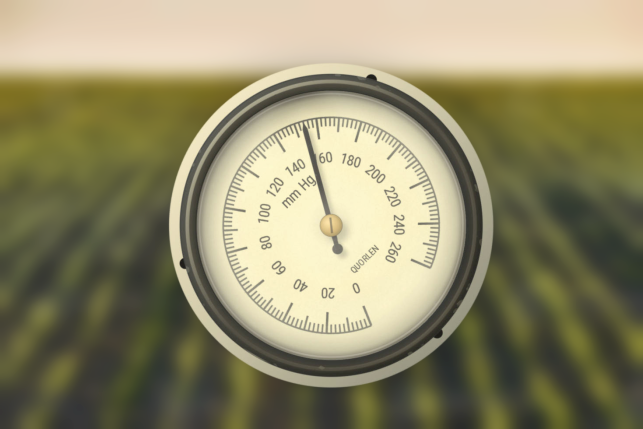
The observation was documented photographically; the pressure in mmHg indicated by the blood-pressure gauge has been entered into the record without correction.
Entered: 154 mmHg
